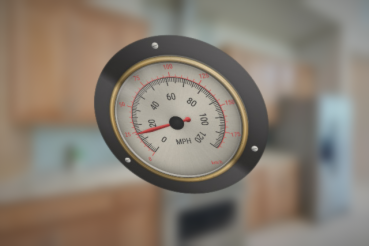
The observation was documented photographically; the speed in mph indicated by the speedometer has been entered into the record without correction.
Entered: 15 mph
